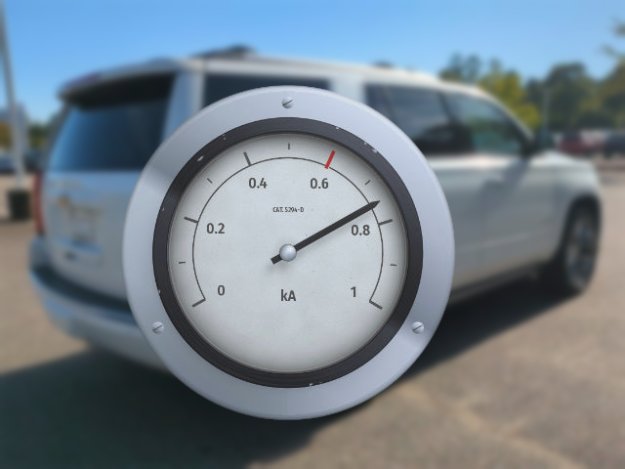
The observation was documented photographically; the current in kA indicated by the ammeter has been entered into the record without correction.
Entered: 0.75 kA
